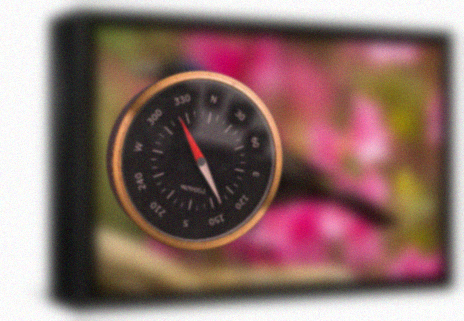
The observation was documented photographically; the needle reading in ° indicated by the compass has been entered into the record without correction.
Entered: 320 °
